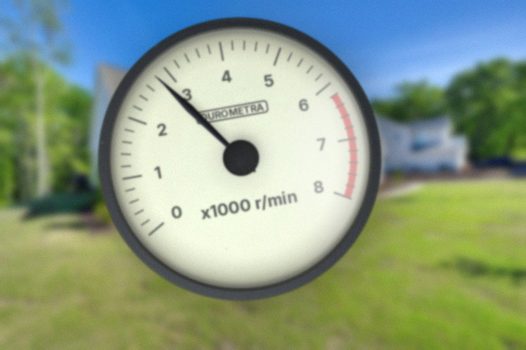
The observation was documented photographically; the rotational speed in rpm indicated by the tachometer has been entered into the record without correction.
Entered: 2800 rpm
